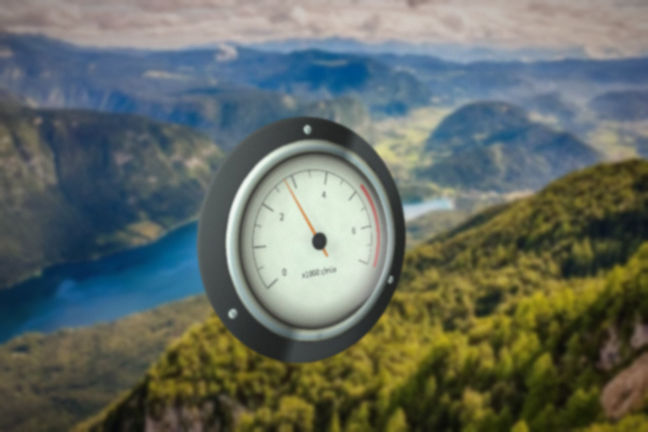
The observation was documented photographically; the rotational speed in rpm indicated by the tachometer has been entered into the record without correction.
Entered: 2750 rpm
